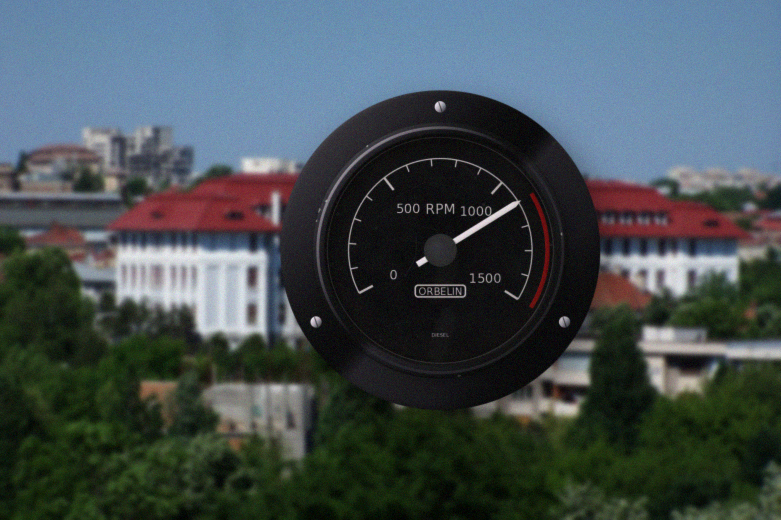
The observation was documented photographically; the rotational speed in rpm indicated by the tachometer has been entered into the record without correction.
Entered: 1100 rpm
